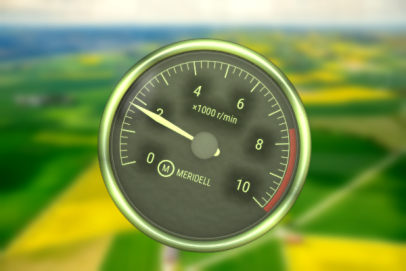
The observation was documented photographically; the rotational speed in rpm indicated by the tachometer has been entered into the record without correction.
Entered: 1800 rpm
